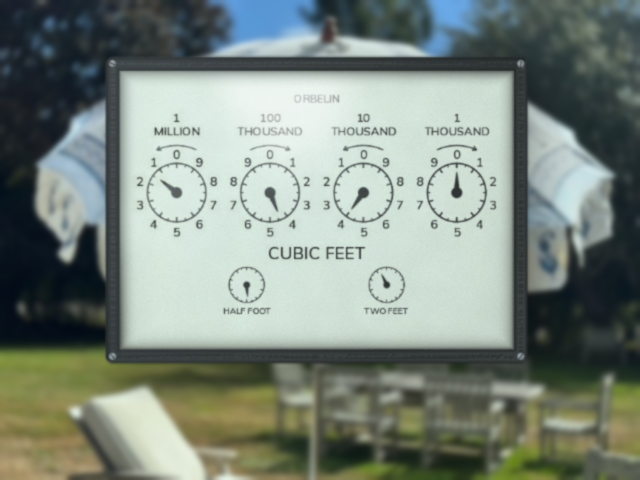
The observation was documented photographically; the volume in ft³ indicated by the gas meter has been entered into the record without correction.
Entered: 144000 ft³
